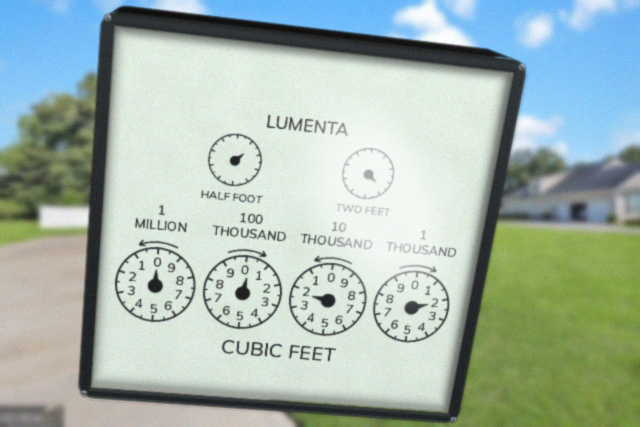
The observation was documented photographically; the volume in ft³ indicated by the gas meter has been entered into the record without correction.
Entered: 2200 ft³
